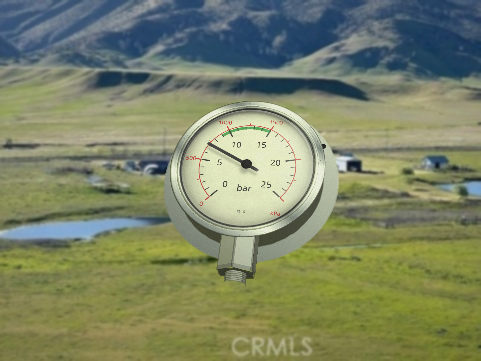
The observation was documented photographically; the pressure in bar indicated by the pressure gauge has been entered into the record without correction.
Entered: 7 bar
